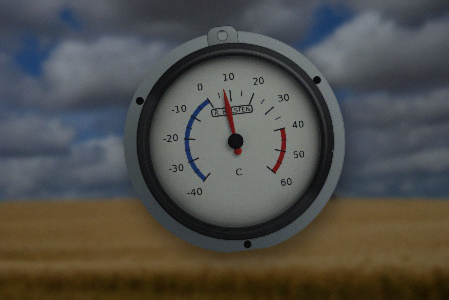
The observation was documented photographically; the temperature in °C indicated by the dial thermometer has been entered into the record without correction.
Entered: 7.5 °C
